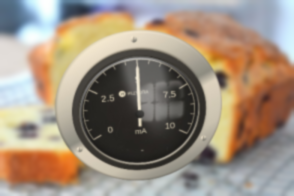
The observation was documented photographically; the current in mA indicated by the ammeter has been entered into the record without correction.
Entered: 5 mA
